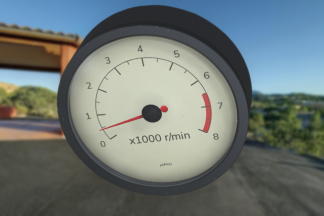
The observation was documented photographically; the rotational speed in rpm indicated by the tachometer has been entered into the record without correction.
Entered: 500 rpm
